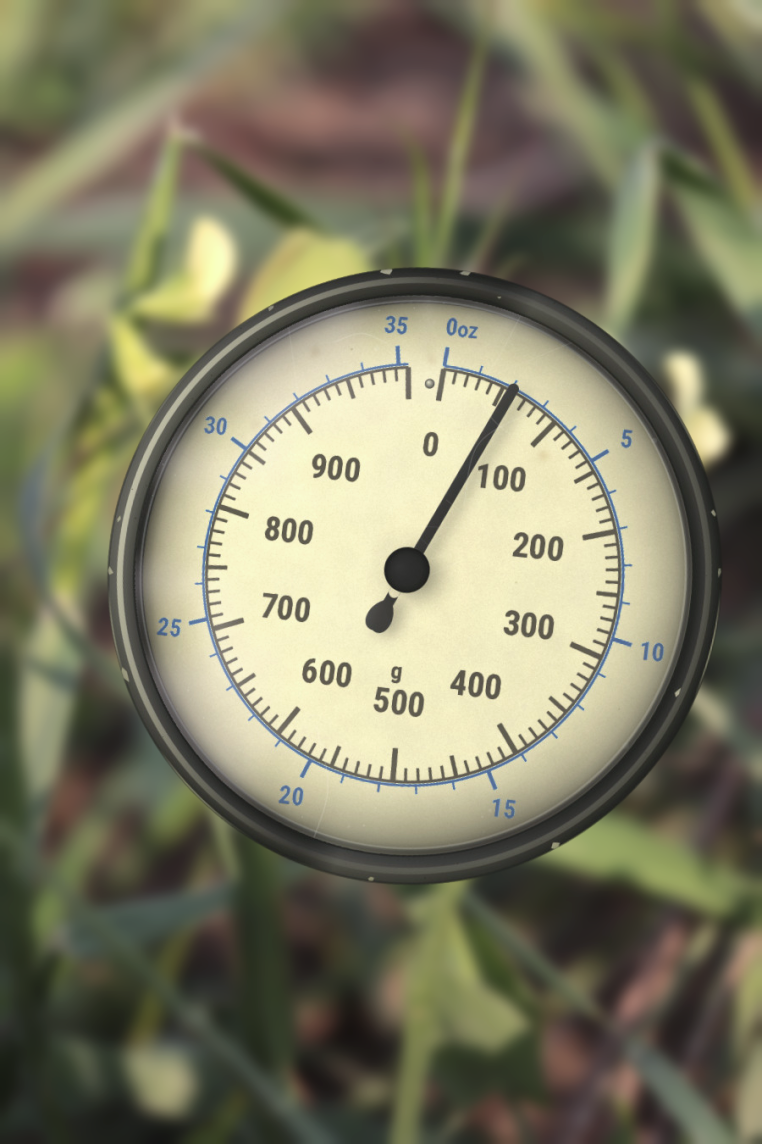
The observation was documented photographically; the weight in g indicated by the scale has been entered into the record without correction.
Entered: 60 g
